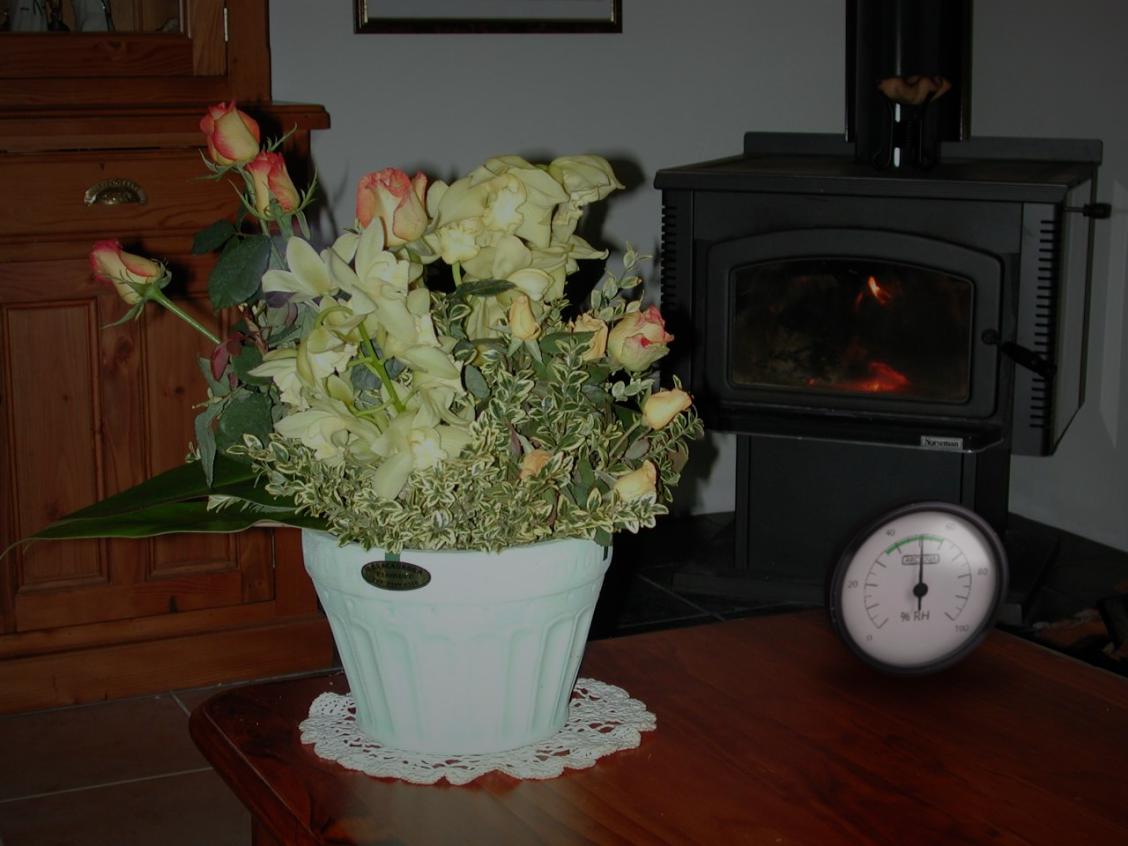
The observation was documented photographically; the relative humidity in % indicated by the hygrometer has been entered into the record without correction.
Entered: 50 %
